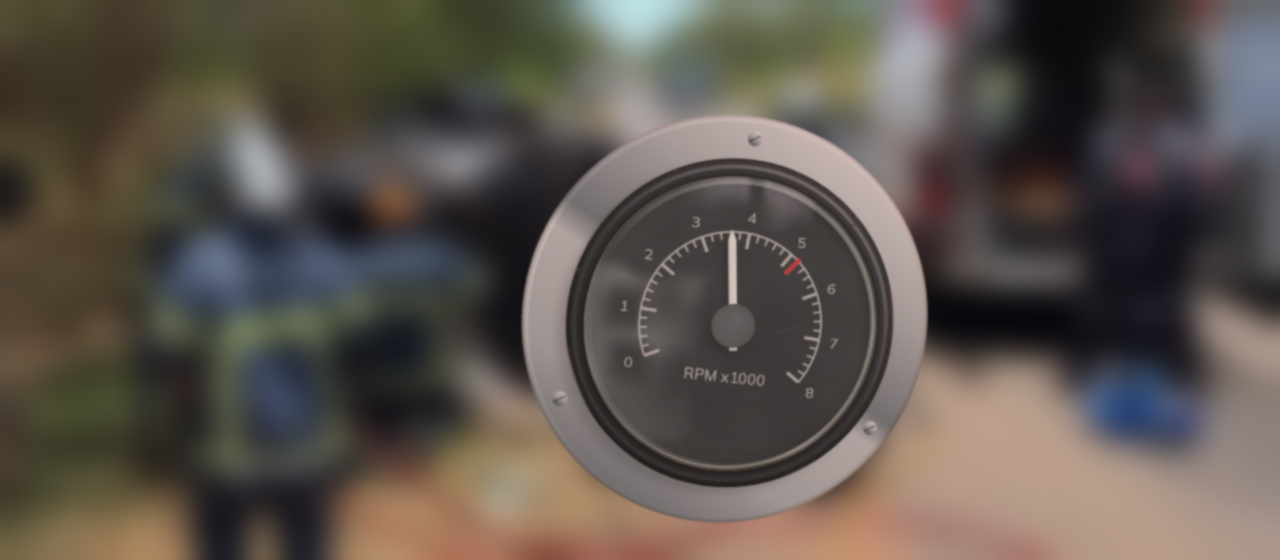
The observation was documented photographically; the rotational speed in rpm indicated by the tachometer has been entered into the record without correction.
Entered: 3600 rpm
